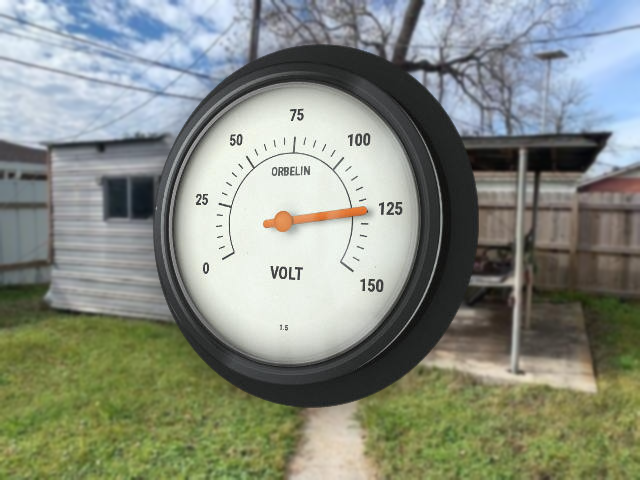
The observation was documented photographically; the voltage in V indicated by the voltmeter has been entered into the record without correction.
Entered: 125 V
